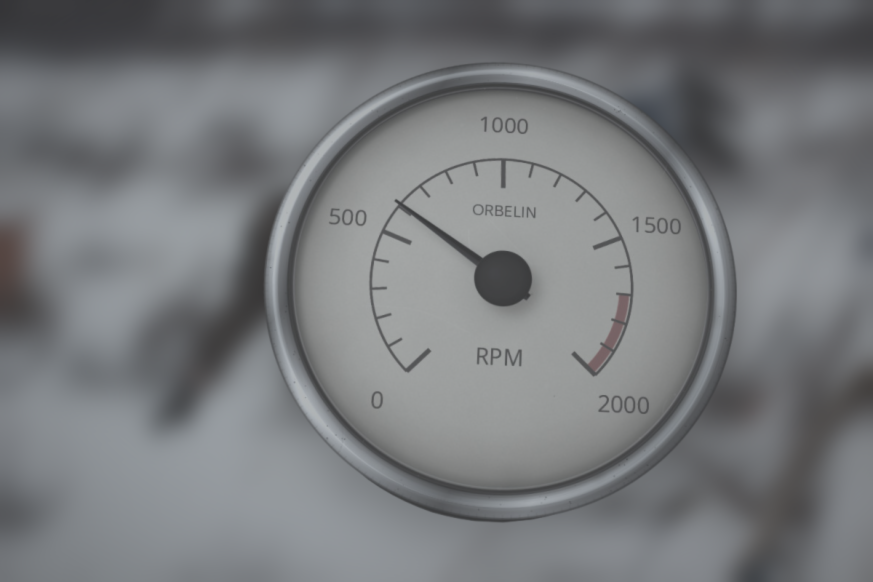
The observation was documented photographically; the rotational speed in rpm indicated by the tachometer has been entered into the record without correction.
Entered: 600 rpm
